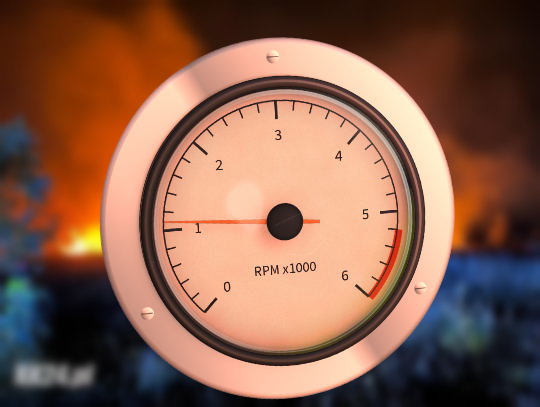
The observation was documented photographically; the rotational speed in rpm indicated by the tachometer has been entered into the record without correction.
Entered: 1100 rpm
